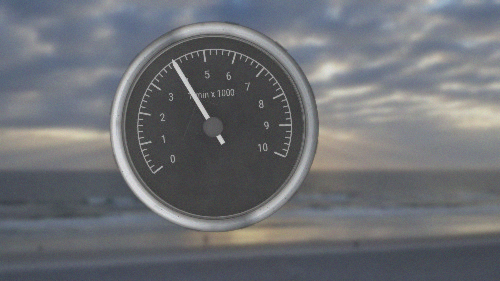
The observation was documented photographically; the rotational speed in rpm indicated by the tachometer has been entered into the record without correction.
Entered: 4000 rpm
